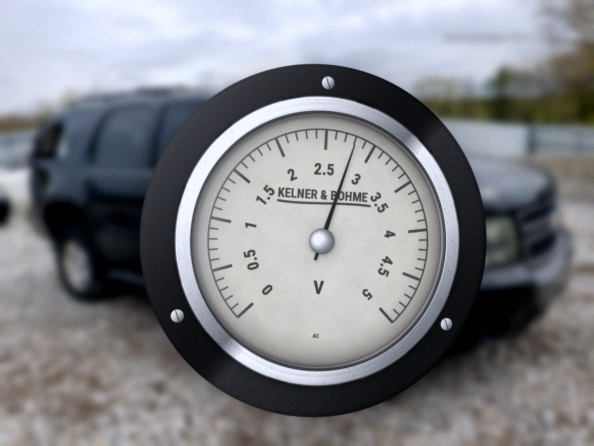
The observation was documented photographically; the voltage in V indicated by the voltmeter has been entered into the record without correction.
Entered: 2.8 V
